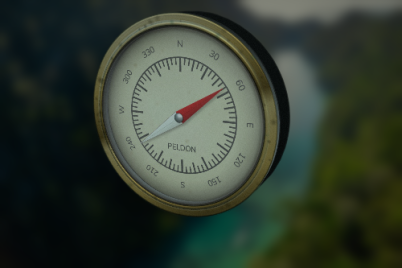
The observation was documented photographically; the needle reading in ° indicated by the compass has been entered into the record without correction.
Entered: 55 °
